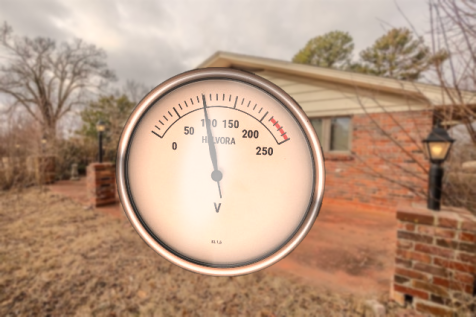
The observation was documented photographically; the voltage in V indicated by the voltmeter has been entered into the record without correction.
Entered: 100 V
